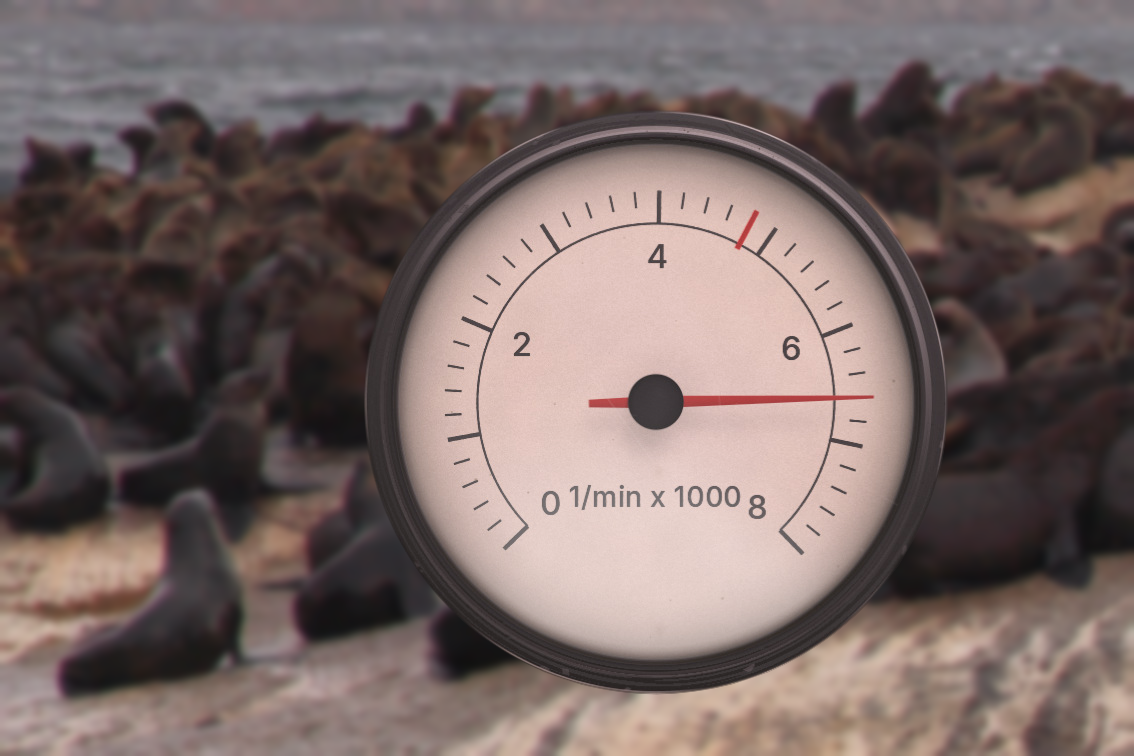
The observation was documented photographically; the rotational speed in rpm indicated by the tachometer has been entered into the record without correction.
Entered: 6600 rpm
